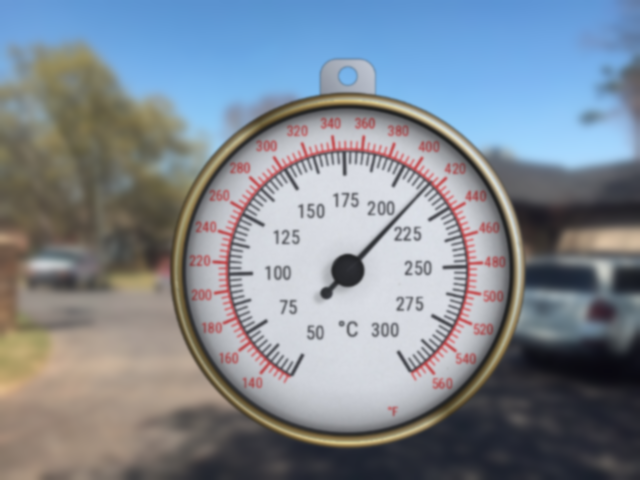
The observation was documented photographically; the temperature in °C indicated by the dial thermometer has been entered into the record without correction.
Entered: 212.5 °C
